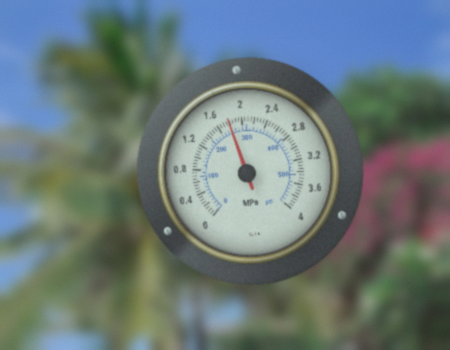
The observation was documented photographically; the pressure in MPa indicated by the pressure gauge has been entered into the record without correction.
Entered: 1.8 MPa
